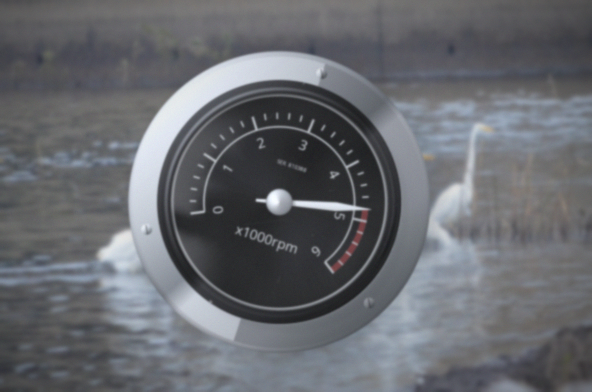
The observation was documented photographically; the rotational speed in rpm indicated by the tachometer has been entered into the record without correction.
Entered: 4800 rpm
